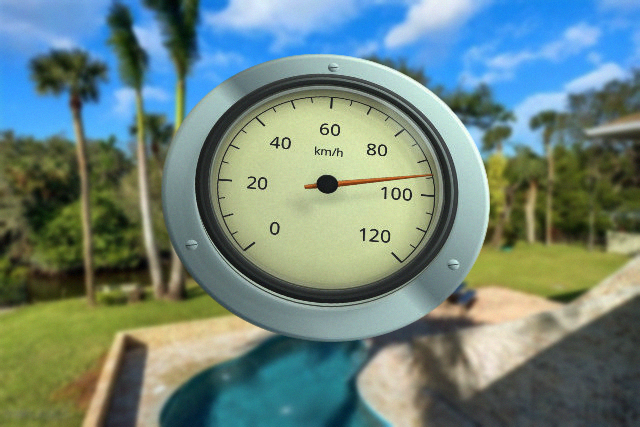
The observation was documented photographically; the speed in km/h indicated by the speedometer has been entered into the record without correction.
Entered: 95 km/h
